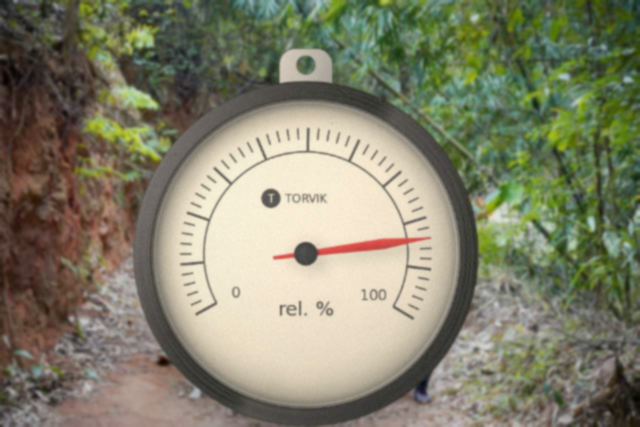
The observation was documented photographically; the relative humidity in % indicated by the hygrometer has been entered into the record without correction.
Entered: 84 %
